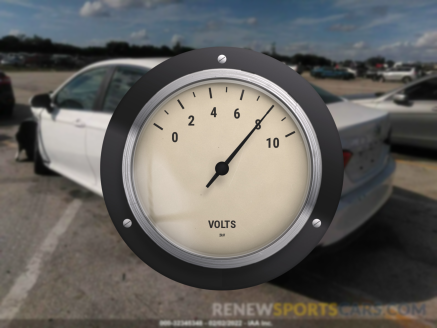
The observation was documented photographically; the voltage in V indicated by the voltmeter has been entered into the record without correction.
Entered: 8 V
